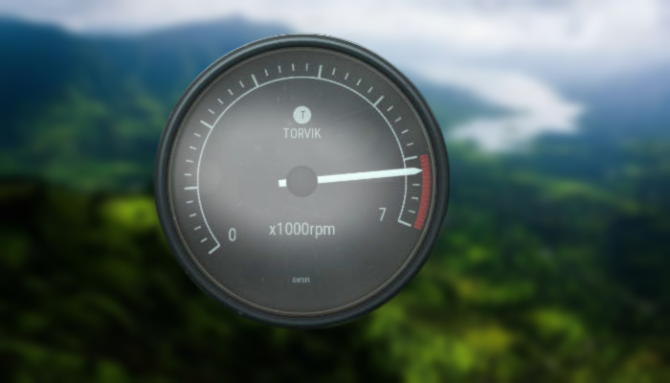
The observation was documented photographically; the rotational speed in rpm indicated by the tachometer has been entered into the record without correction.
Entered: 6200 rpm
